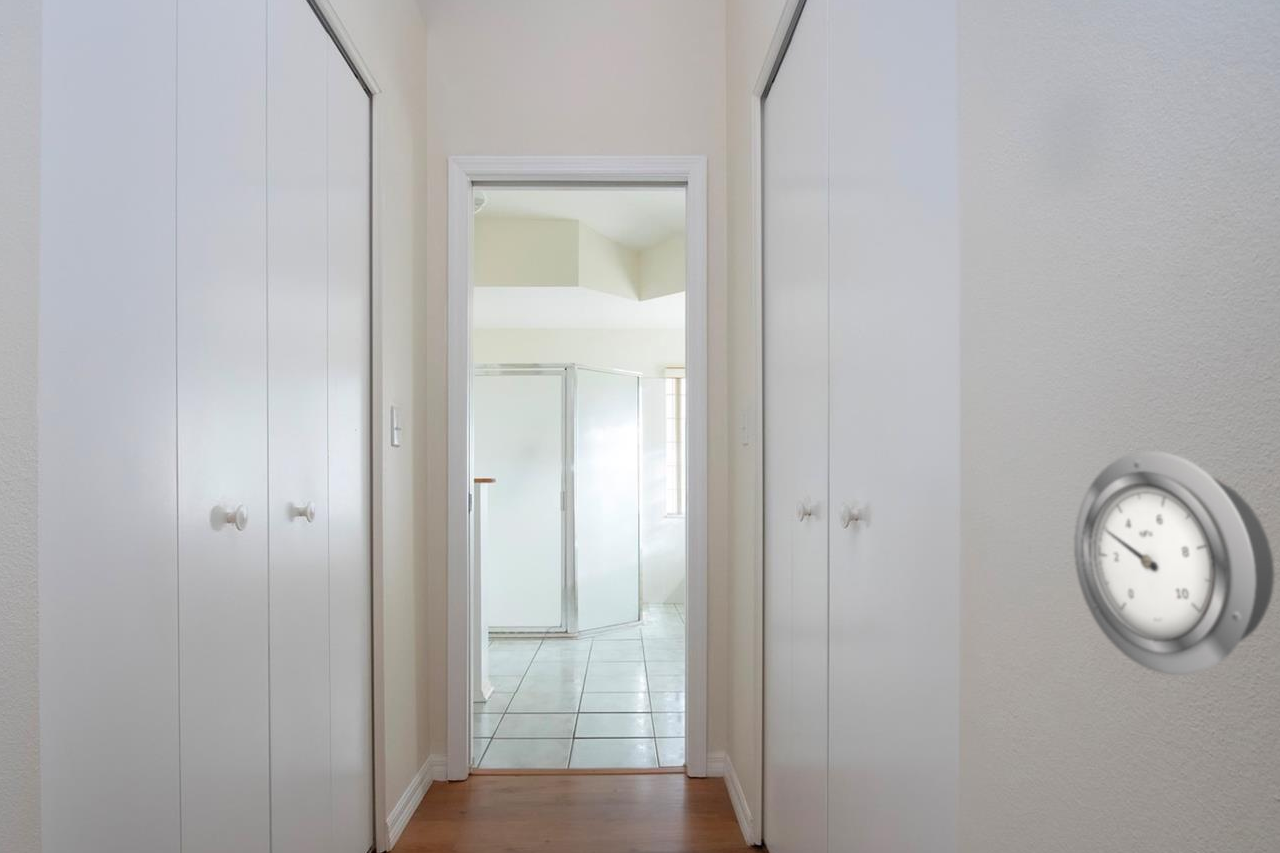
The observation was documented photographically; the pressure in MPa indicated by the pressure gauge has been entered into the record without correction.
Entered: 3 MPa
